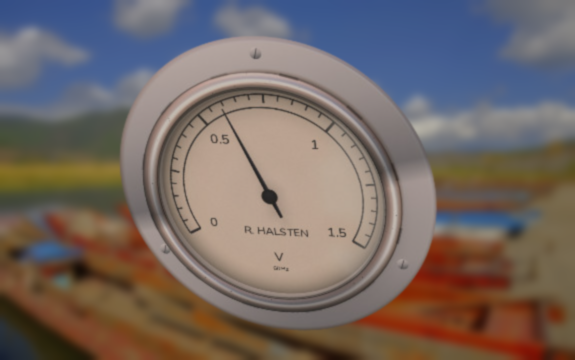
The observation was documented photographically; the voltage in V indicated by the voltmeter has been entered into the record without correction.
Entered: 0.6 V
